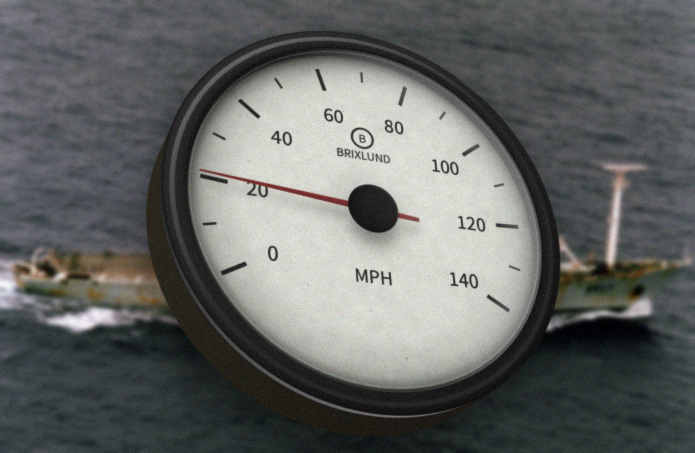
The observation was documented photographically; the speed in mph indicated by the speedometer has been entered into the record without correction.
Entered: 20 mph
